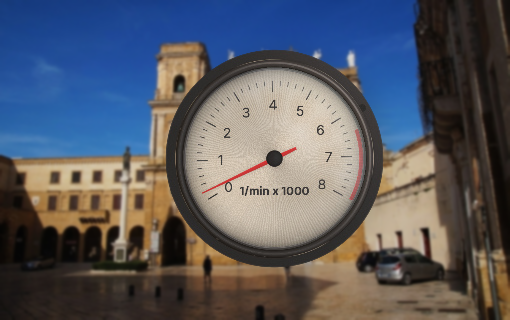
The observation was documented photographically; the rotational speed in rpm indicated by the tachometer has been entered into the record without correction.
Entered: 200 rpm
